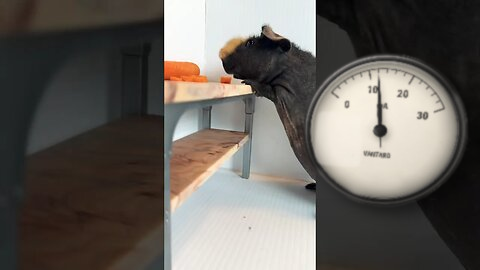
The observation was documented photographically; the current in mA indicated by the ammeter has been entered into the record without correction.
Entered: 12 mA
